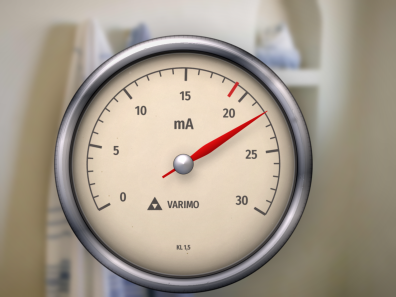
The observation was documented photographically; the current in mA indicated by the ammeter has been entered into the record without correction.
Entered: 22 mA
